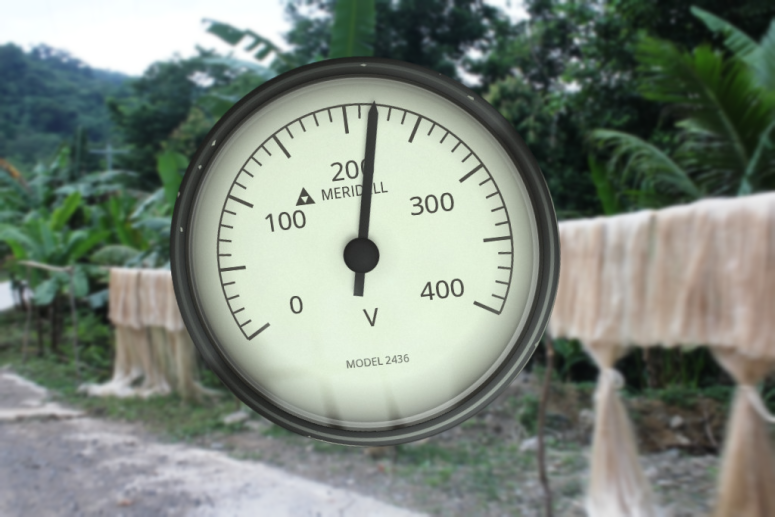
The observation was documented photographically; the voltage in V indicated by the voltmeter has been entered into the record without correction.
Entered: 220 V
